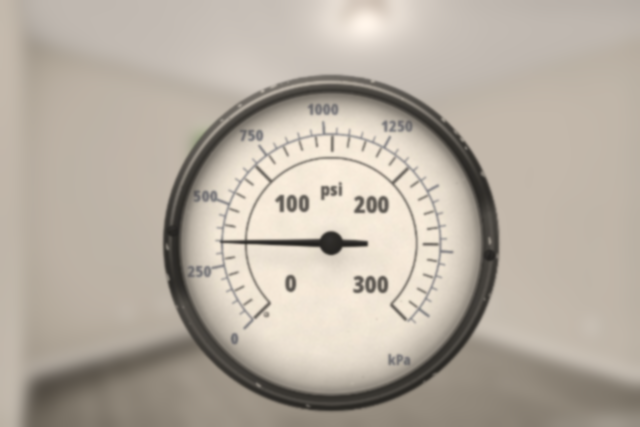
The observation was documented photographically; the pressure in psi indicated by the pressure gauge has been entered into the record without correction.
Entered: 50 psi
